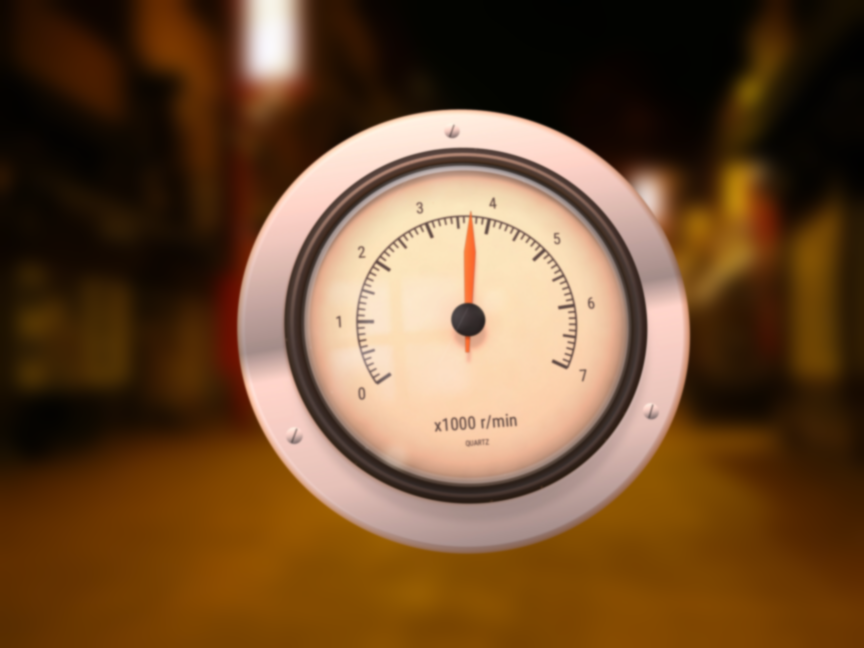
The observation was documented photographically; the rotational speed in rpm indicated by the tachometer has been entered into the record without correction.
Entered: 3700 rpm
